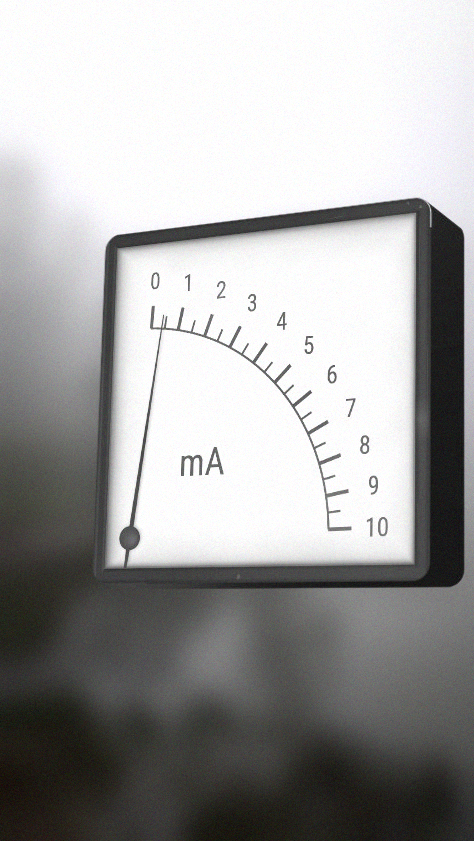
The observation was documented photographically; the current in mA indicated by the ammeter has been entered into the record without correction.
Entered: 0.5 mA
